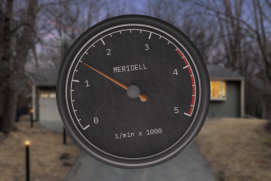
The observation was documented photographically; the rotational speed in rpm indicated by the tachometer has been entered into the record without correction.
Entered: 1400 rpm
